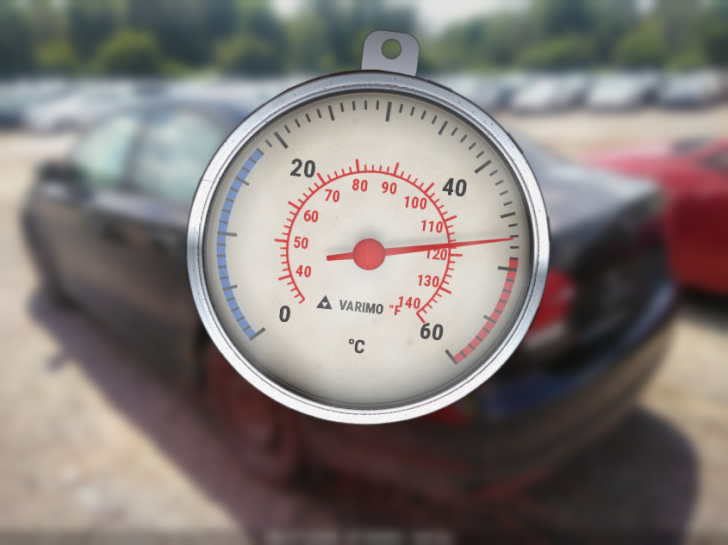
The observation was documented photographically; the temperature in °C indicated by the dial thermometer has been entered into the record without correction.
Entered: 47 °C
